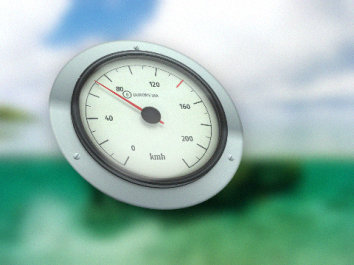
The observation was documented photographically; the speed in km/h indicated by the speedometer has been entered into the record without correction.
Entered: 70 km/h
